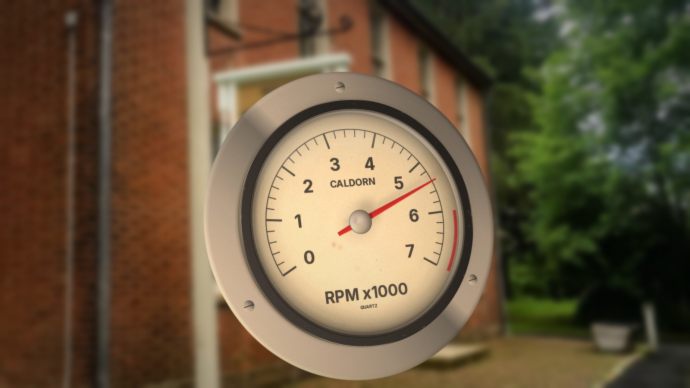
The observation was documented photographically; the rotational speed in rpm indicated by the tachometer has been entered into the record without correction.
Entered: 5400 rpm
